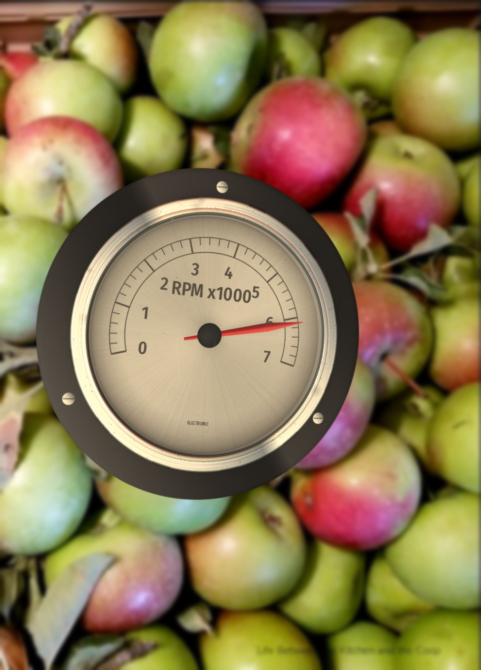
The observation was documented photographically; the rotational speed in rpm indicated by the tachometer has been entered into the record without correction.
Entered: 6100 rpm
